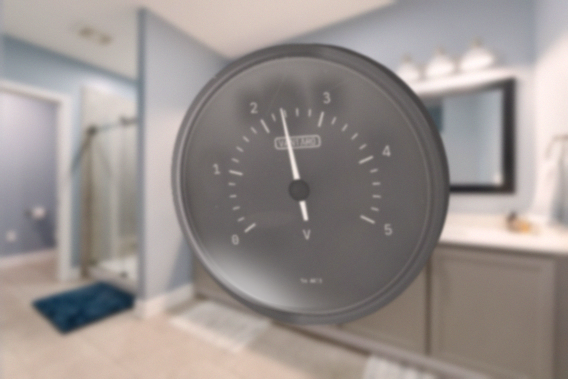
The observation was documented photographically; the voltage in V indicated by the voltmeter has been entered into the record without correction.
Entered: 2.4 V
